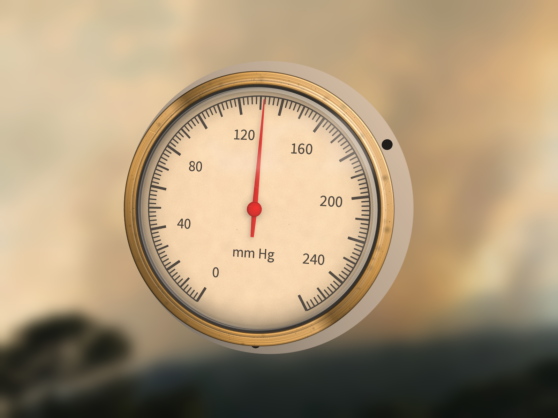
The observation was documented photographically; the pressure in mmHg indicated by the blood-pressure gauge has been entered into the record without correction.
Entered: 132 mmHg
